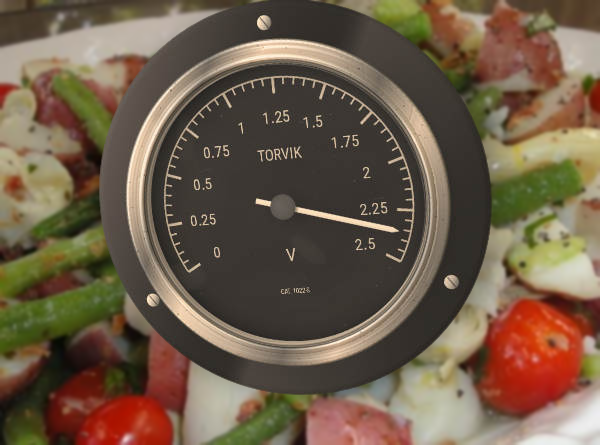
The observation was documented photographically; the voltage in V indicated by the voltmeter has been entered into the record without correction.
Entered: 2.35 V
